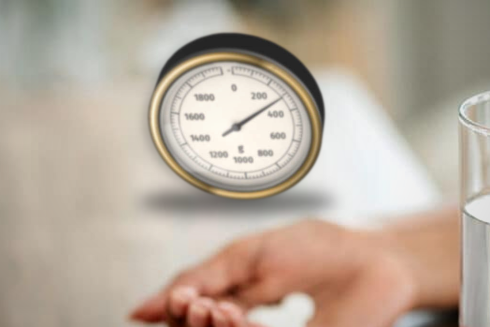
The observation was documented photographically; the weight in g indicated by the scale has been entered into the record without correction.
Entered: 300 g
